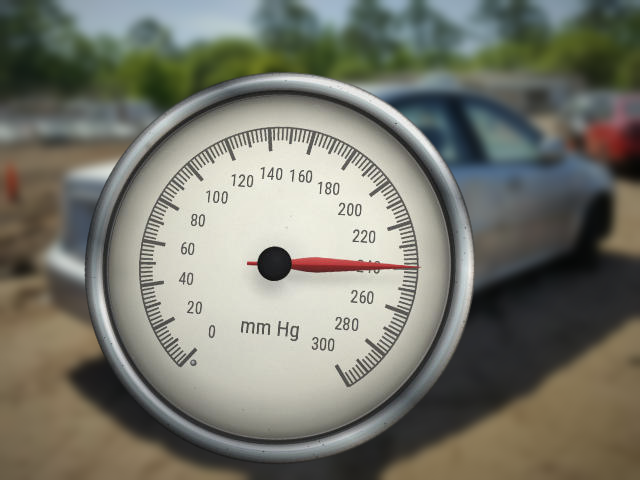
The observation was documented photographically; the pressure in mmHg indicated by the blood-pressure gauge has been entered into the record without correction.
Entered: 240 mmHg
